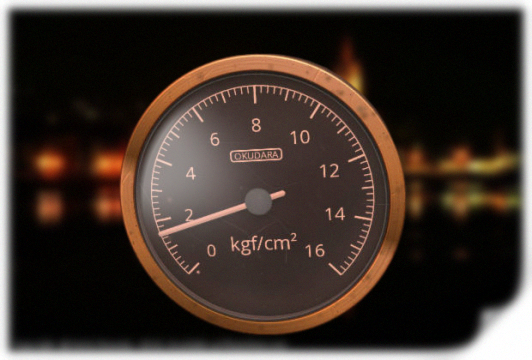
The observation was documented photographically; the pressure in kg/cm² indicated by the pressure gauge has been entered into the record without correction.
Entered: 1.6 kg/cm²
